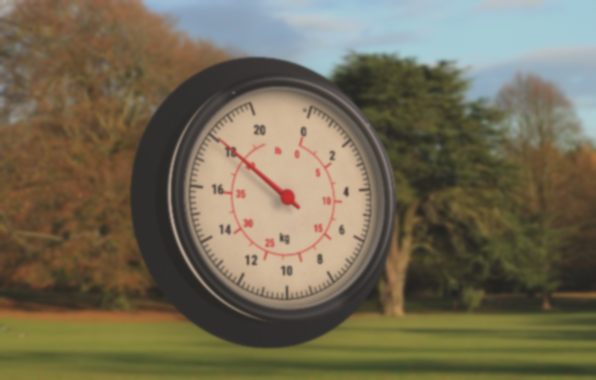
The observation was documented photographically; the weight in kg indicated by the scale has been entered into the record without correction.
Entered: 18 kg
